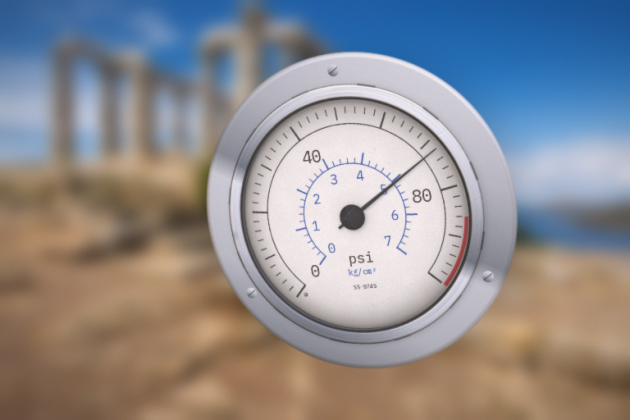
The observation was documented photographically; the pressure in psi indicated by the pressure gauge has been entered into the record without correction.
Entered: 72 psi
